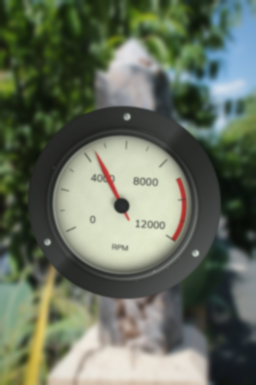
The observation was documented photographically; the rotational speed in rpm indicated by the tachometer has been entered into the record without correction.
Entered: 4500 rpm
